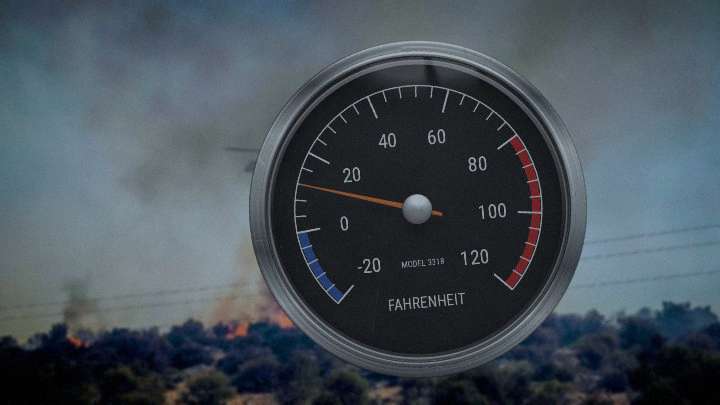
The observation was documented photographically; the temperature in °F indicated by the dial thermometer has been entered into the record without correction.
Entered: 12 °F
